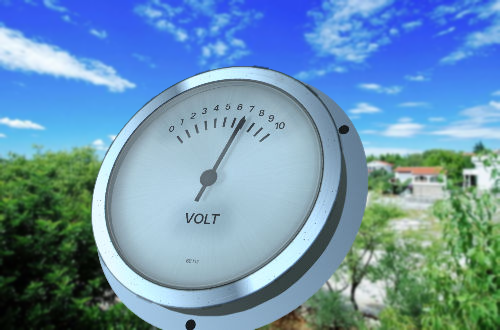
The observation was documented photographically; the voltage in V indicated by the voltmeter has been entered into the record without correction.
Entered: 7 V
